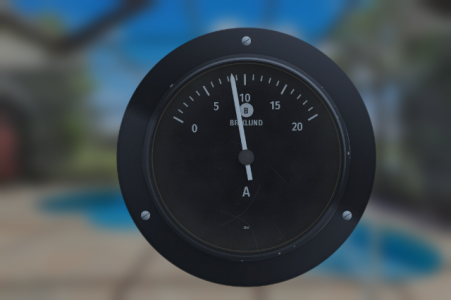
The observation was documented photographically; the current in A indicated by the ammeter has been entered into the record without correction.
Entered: 8.5 A
